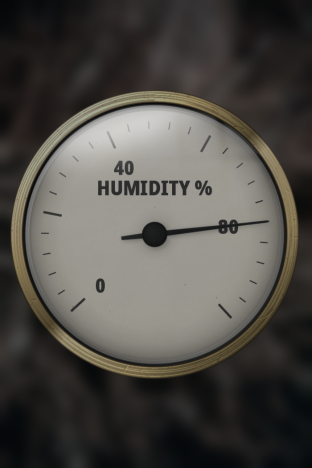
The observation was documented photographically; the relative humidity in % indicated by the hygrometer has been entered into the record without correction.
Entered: 80 %
